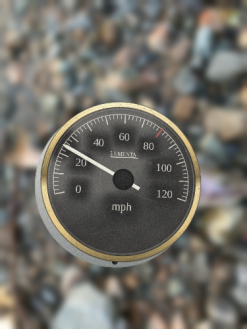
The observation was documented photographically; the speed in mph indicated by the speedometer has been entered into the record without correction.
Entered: 24 mph
